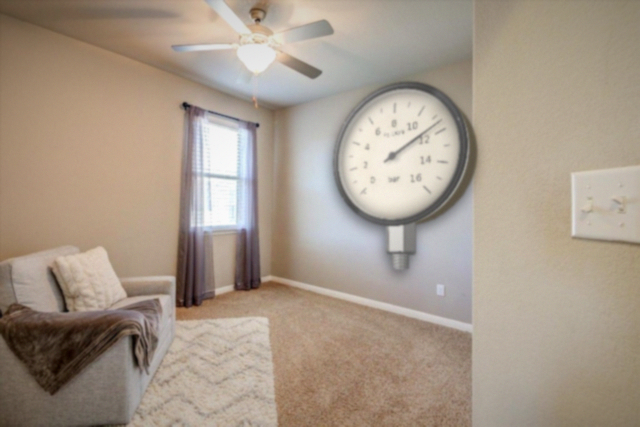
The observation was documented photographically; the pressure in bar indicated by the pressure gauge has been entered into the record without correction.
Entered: 11.5 bar
